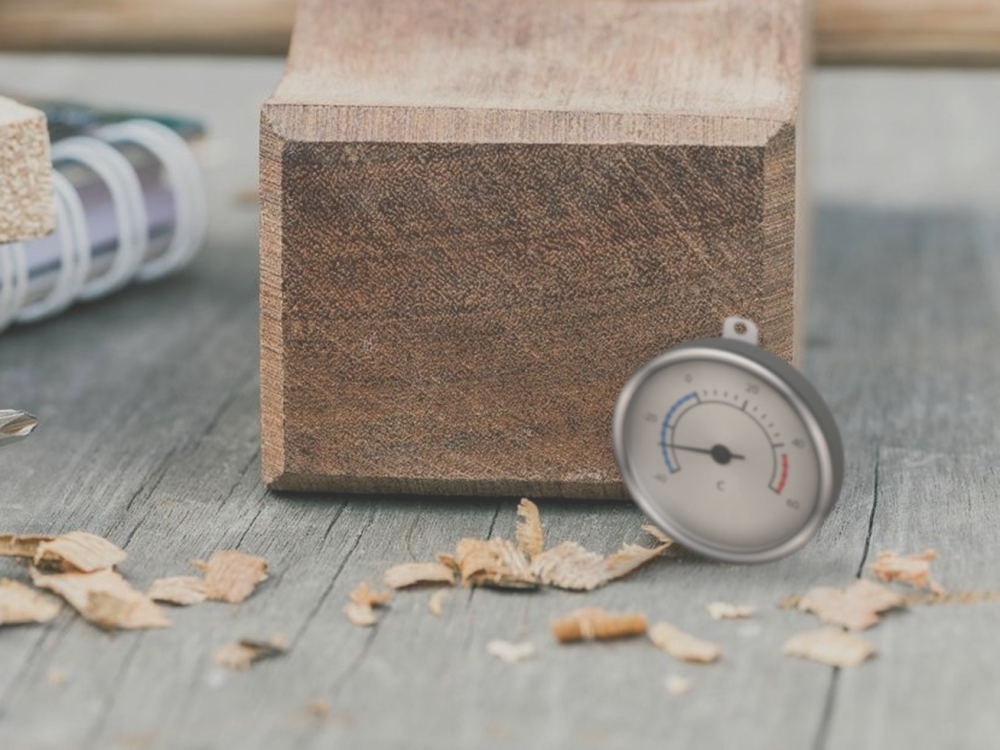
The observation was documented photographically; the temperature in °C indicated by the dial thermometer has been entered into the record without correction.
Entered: -28 °C
